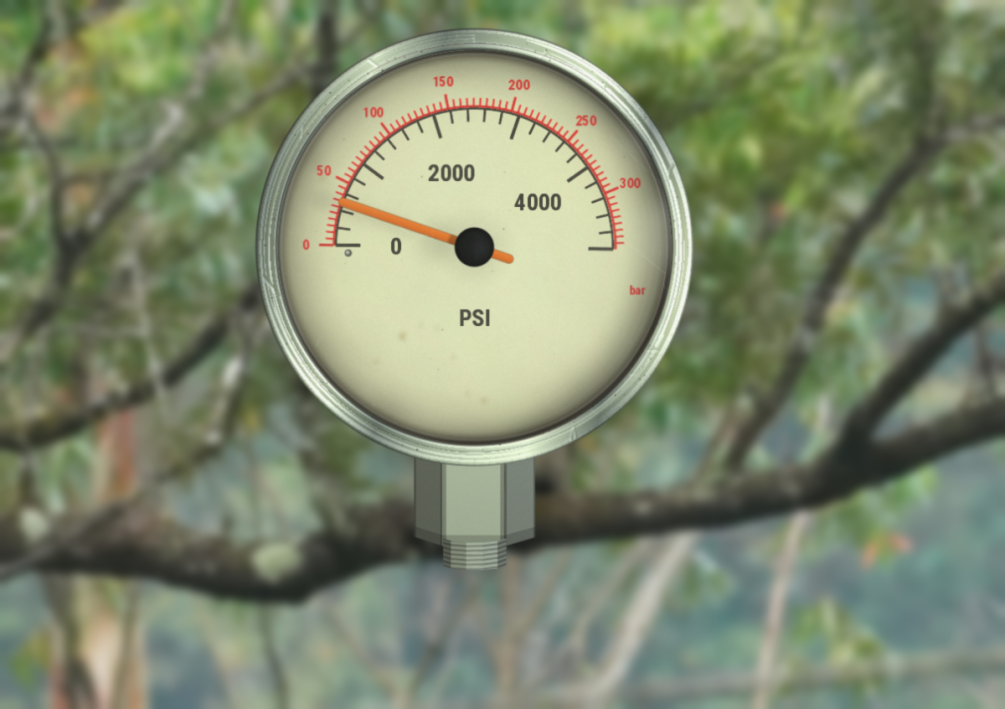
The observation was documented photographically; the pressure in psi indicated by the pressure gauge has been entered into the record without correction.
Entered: 500 psi
